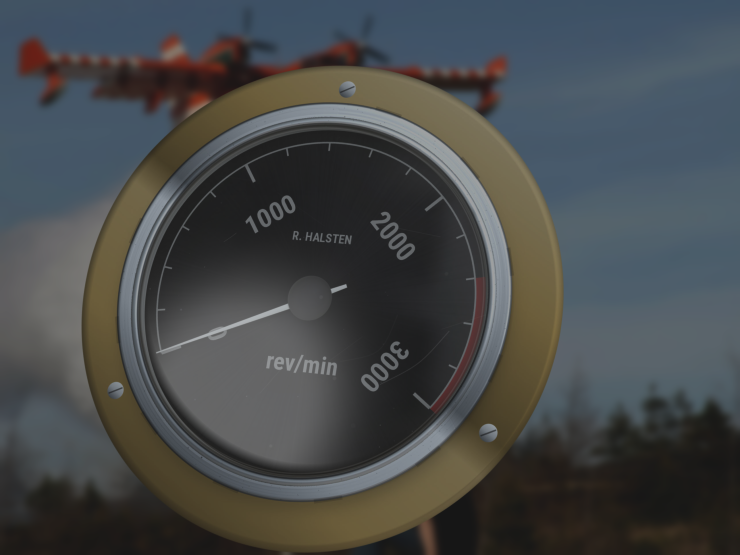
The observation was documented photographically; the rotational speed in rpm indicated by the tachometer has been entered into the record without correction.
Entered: 0 rpm
